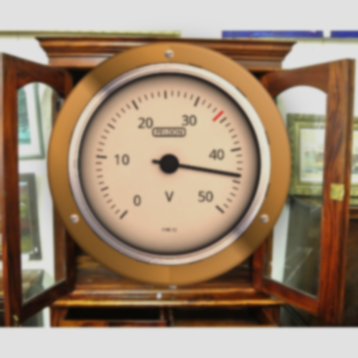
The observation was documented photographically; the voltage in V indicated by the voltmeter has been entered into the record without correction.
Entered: 44 V
